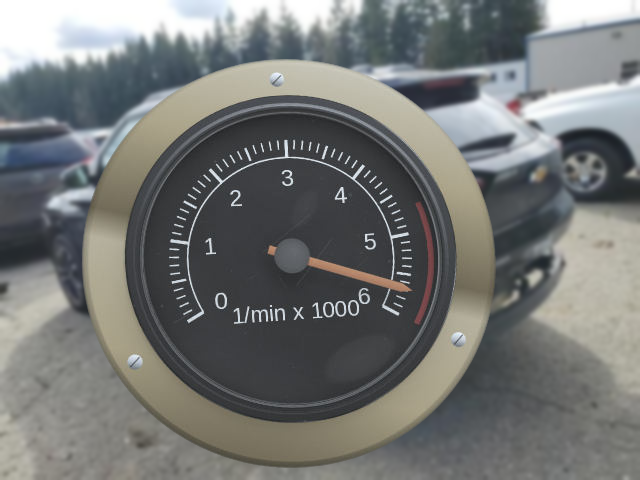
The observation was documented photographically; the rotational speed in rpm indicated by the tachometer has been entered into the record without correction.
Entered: 5700 rpm
